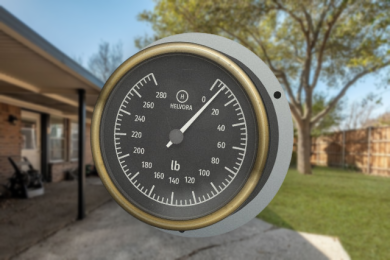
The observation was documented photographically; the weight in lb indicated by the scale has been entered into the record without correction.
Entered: 8 lb
